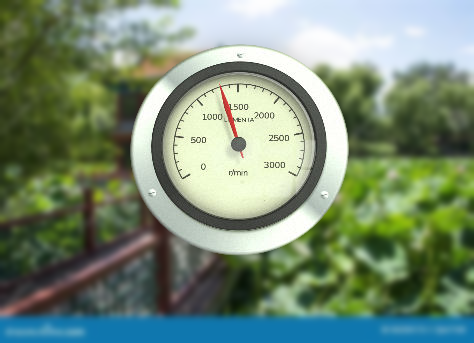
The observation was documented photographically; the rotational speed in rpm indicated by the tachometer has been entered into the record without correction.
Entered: 1300 rpm
